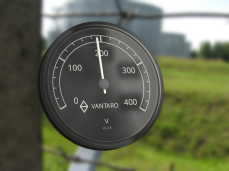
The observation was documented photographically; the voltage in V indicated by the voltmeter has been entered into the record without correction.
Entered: 190 V
